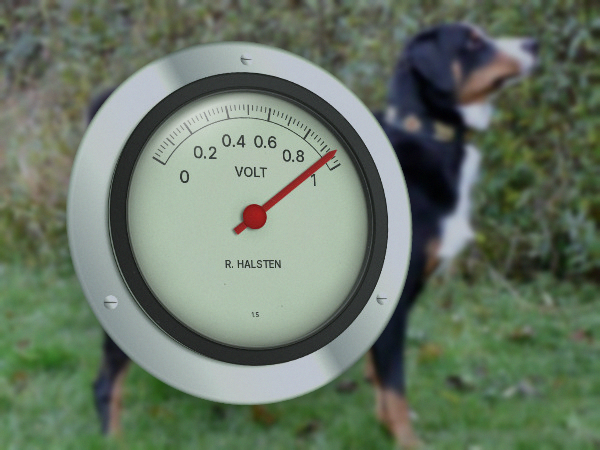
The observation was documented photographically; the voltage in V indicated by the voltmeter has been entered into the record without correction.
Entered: 0.94 V
